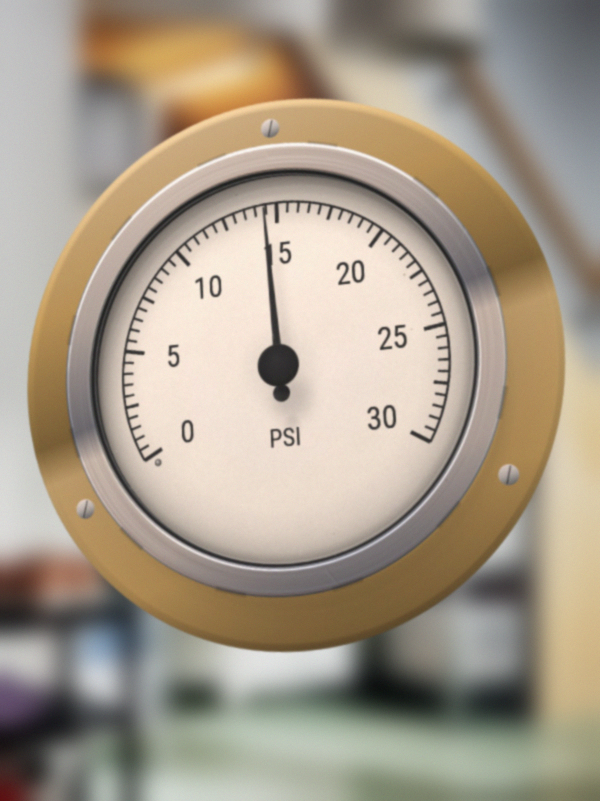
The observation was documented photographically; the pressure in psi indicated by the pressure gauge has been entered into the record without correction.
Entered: 14.5 psi
